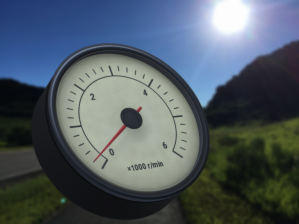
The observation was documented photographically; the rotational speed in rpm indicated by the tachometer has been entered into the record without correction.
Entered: 200 rpm
